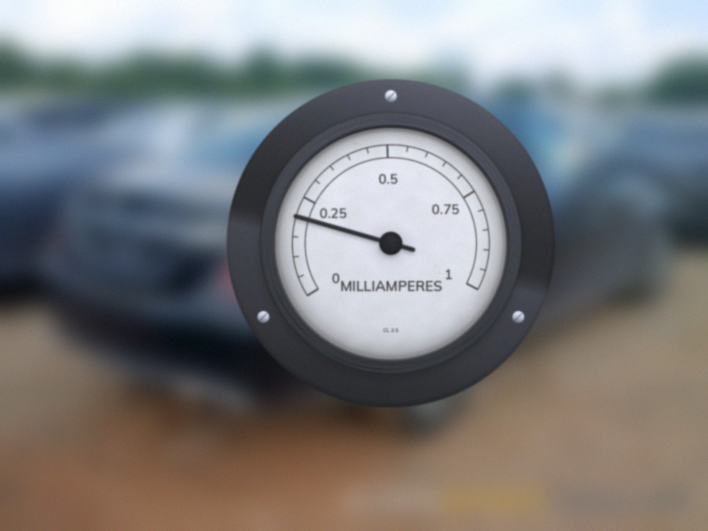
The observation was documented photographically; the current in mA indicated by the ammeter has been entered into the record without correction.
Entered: 0.2 mA
